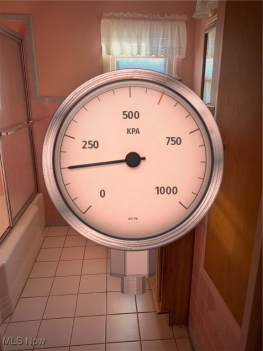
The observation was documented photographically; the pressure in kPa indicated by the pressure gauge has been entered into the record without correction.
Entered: 150 kPa
